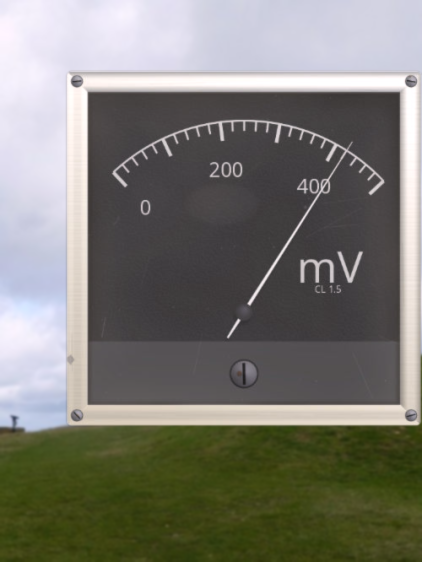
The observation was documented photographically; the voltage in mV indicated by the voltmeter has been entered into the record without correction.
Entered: 420 mV
